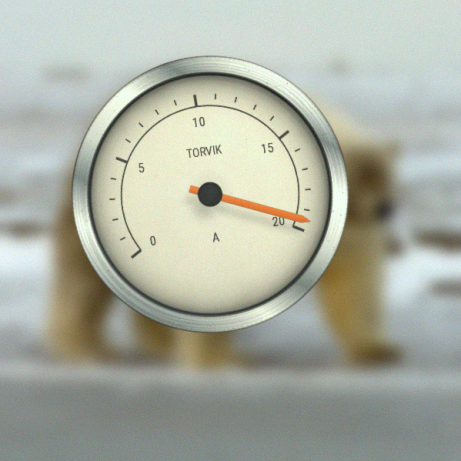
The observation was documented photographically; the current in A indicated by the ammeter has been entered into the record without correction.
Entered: 19.5 A
